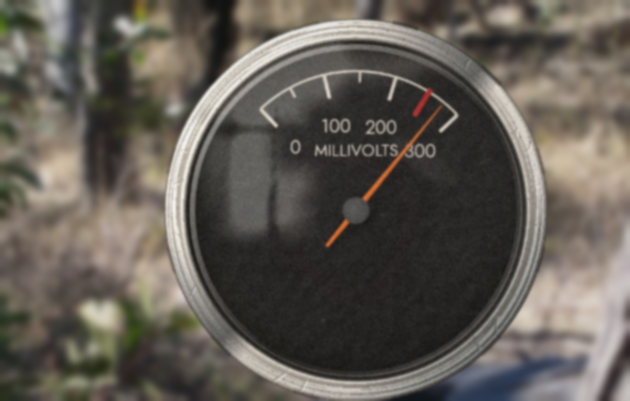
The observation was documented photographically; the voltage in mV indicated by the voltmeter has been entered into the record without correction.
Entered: 275 mV
